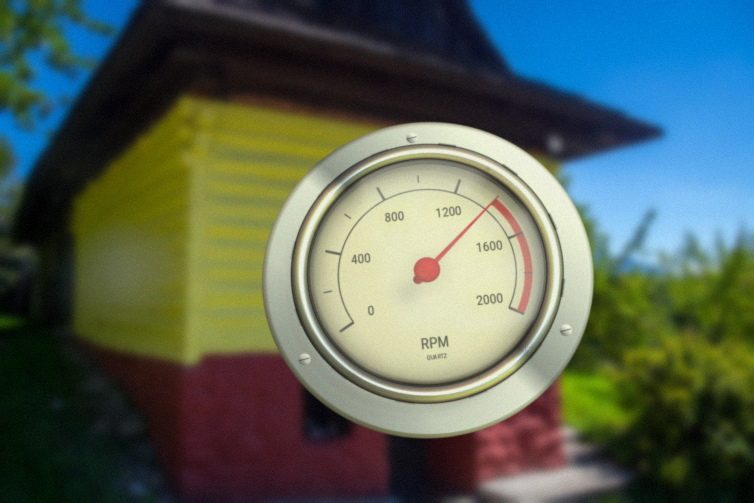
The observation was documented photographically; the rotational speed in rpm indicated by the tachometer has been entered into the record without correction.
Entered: 1400 rpm
